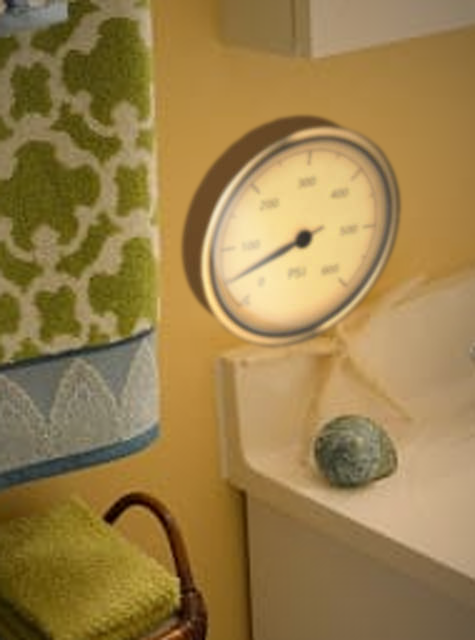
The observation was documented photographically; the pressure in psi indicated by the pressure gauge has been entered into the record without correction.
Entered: 50 psi
